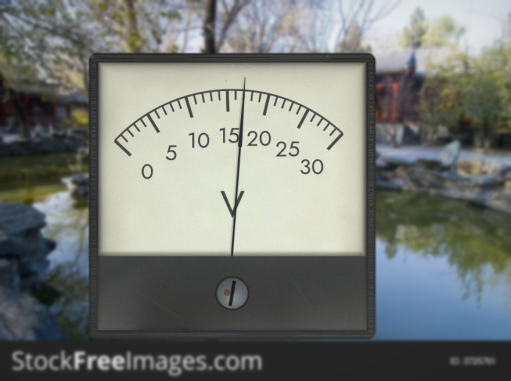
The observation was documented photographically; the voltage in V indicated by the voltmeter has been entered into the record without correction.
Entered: 17 V
